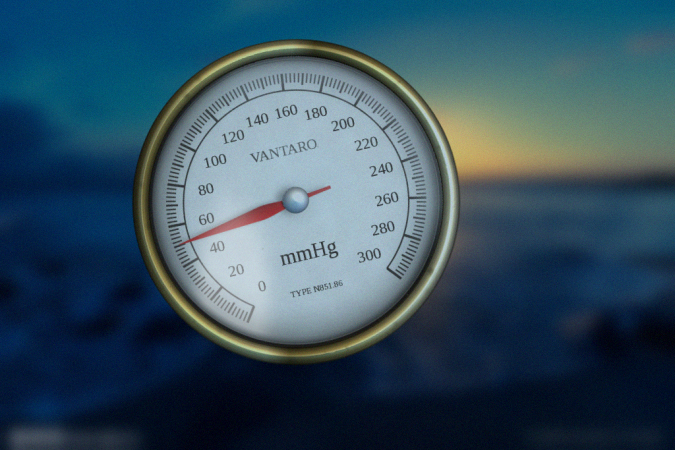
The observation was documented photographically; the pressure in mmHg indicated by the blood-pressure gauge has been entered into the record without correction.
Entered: 50 mmHg
